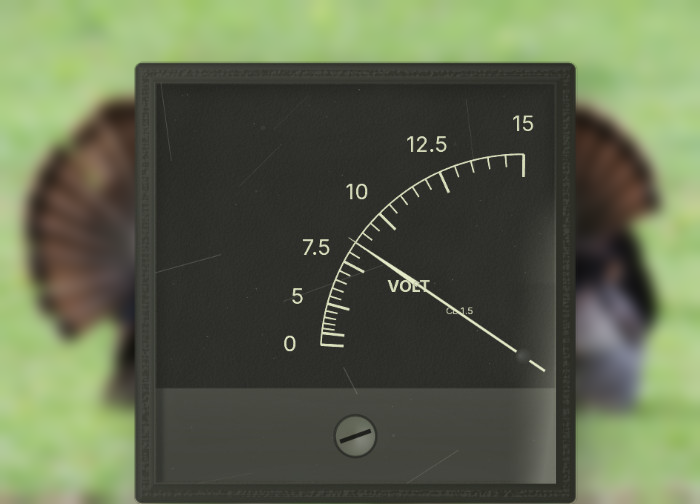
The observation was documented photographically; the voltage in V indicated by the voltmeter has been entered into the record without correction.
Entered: 8.5 V
